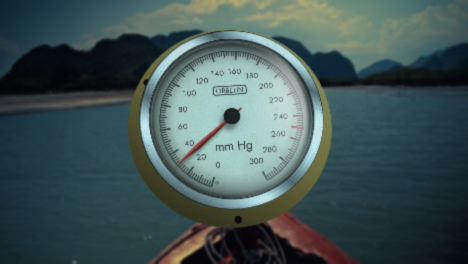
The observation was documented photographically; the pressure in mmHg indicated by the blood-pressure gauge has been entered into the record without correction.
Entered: 30 mmHg
